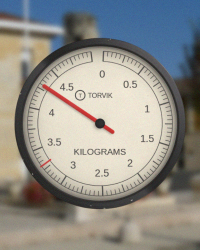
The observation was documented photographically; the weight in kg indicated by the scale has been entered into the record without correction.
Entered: 4.3 kg
